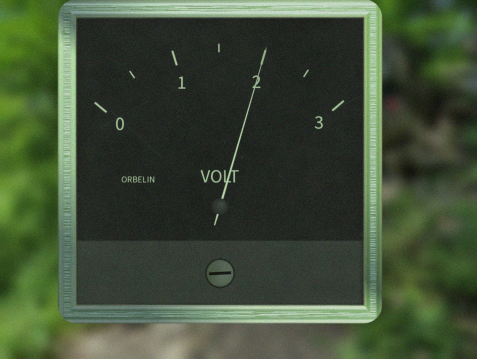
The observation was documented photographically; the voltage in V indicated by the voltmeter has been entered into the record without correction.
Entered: 2 V
